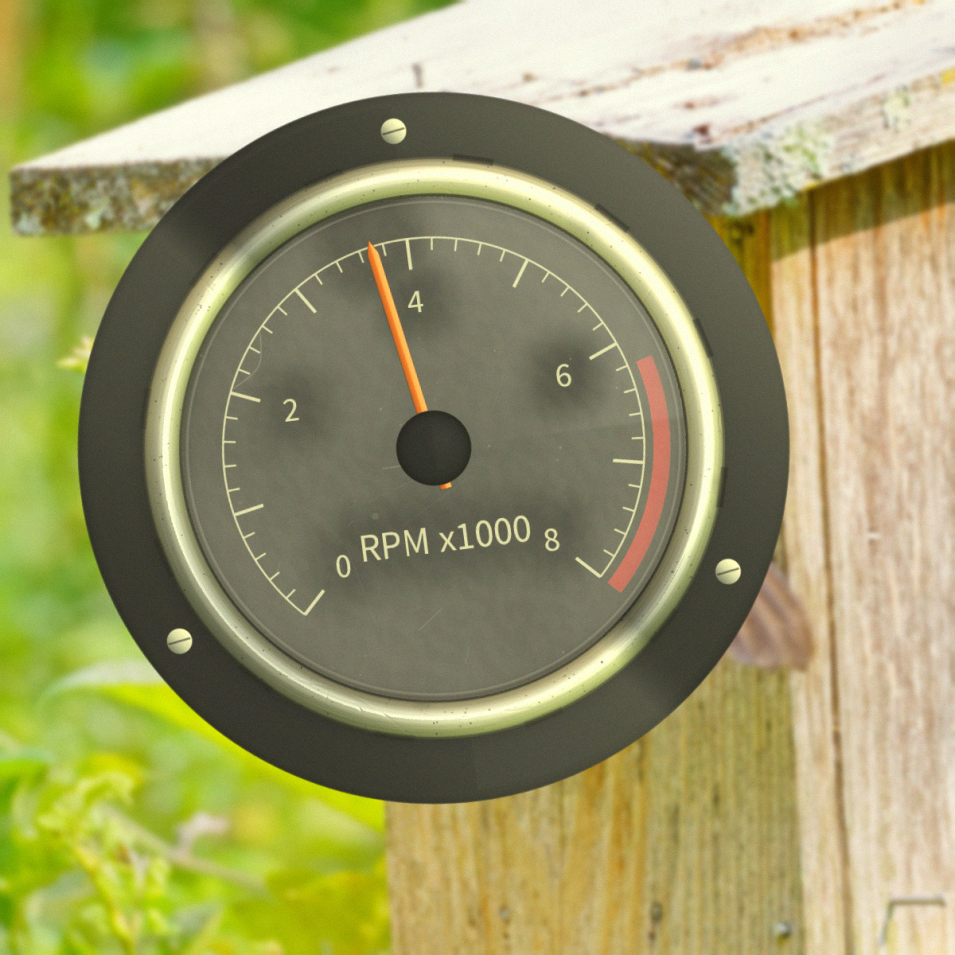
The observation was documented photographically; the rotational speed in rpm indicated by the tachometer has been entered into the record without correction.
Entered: 3700 rpm
